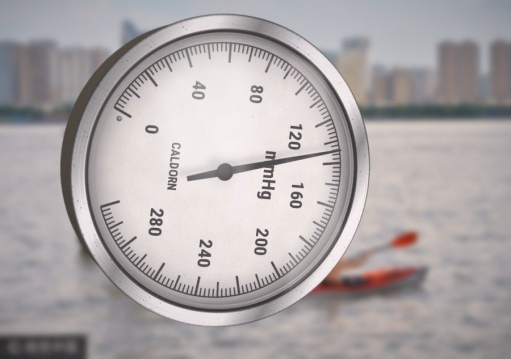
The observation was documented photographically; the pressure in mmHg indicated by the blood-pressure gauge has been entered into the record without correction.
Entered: 134 mmHg
